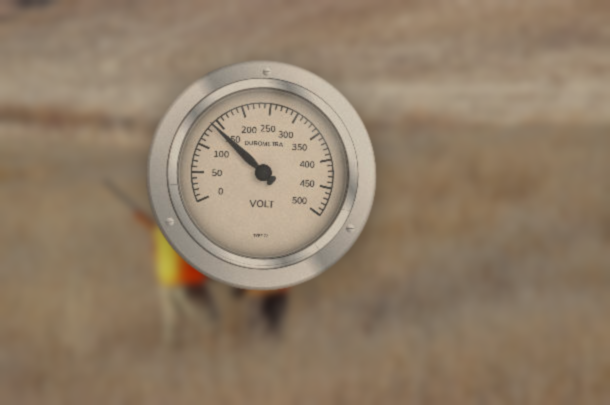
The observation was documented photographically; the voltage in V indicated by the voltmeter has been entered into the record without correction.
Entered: 140 V
